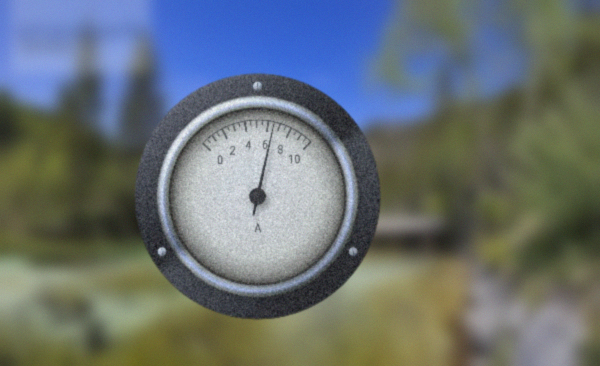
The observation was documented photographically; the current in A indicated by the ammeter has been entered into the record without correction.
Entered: 6.5 A
